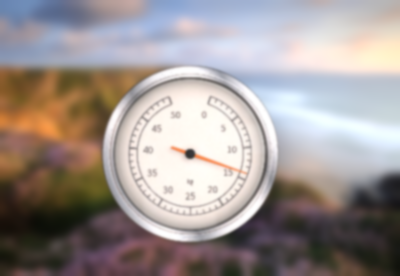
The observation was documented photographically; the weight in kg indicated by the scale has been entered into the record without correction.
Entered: 14 kg
